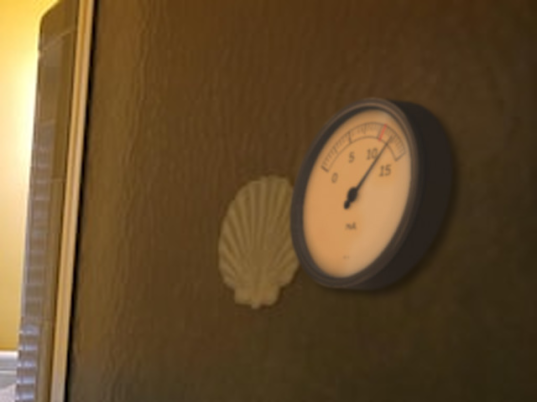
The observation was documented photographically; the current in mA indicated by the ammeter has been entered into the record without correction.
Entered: 12.5 mA
